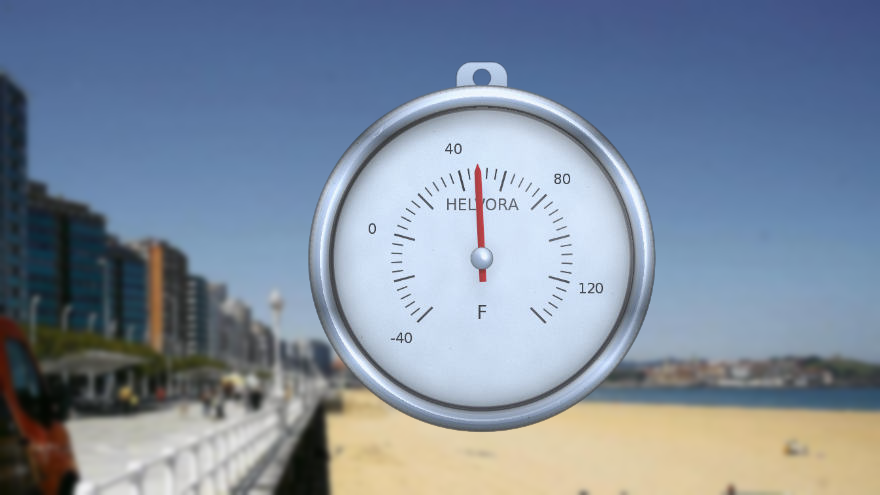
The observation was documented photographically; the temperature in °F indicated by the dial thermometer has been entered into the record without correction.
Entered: 48 °F
